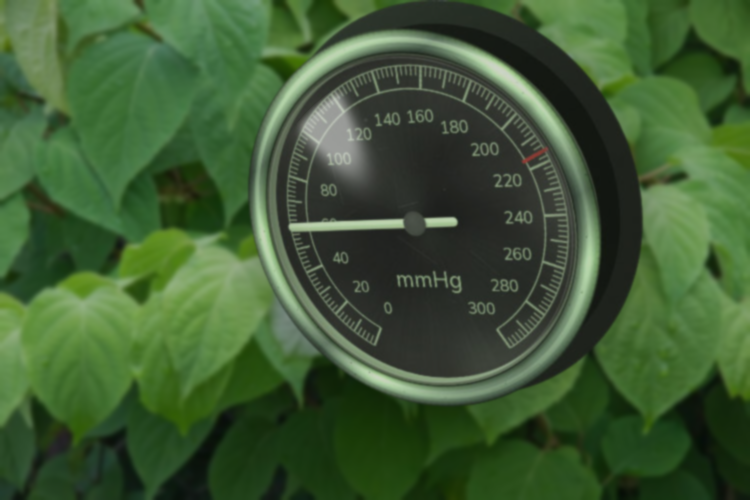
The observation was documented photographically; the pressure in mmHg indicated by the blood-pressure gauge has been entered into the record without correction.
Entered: 60 mmHg
